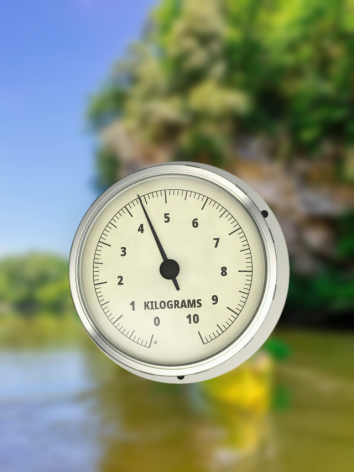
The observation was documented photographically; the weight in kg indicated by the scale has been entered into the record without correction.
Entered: 4.4 kg
